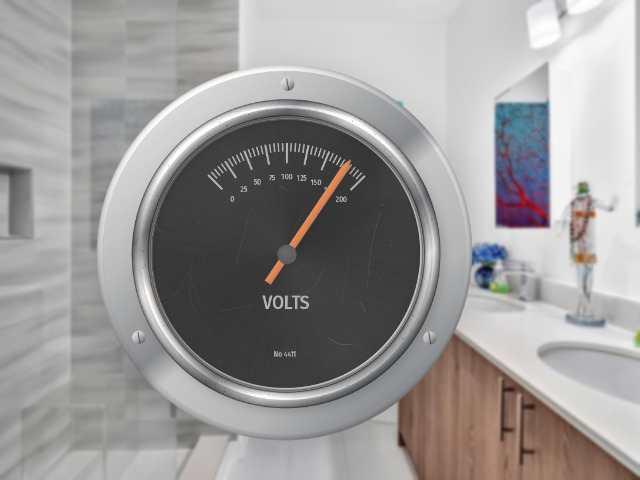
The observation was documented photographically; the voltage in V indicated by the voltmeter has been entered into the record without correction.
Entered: 175 V
